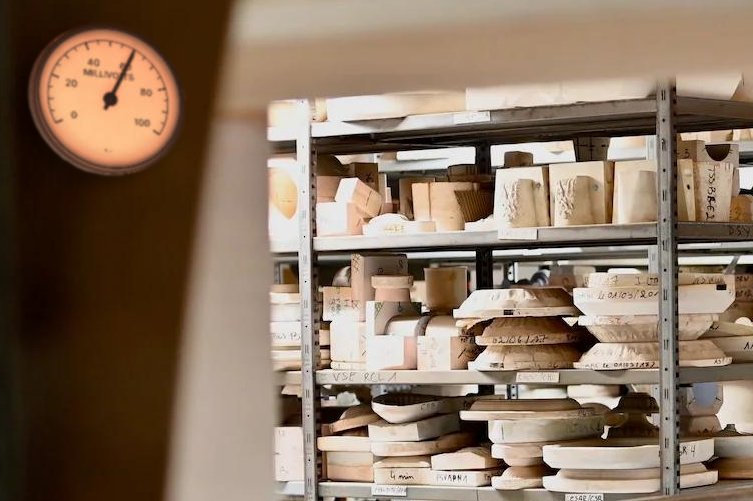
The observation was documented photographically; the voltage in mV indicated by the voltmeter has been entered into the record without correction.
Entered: 60 mV
